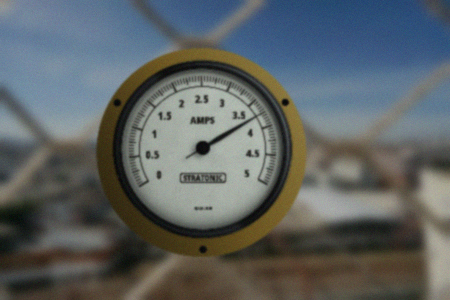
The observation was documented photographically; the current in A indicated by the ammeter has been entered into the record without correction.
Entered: 3.75 A
